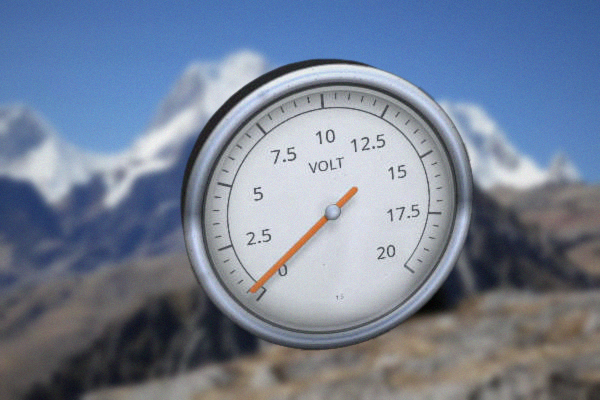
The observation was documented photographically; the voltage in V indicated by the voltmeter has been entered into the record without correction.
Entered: 0.5 V
